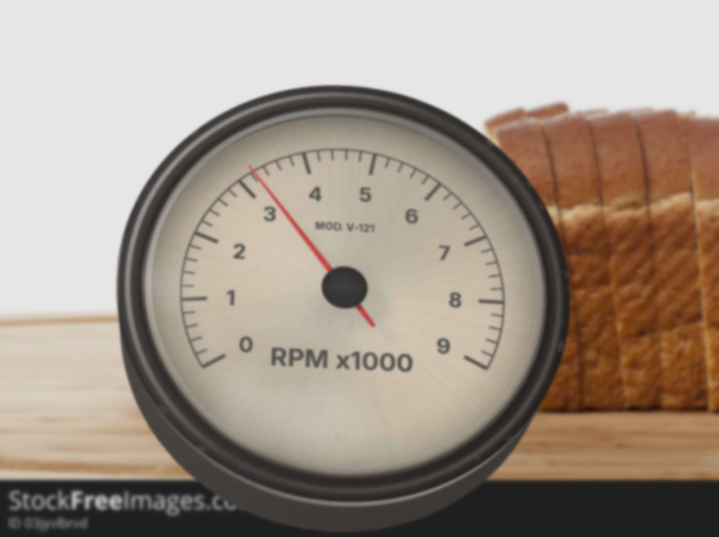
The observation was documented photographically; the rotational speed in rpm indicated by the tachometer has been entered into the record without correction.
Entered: 3200 rpm
